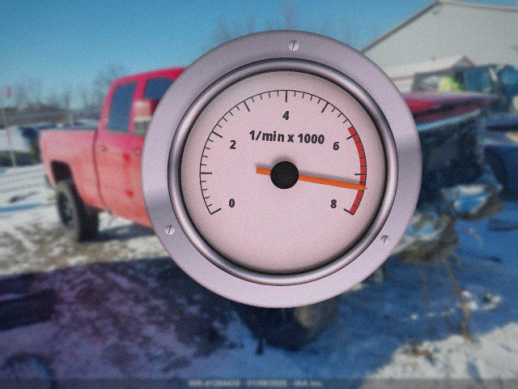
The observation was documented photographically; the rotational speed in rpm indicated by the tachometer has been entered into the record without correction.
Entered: 7300 rpm
